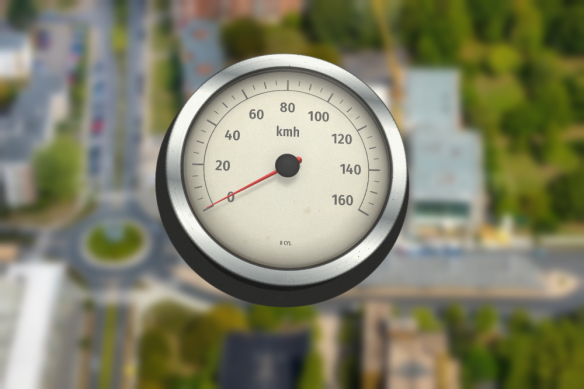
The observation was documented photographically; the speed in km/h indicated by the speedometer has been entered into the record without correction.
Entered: 0 km/h
